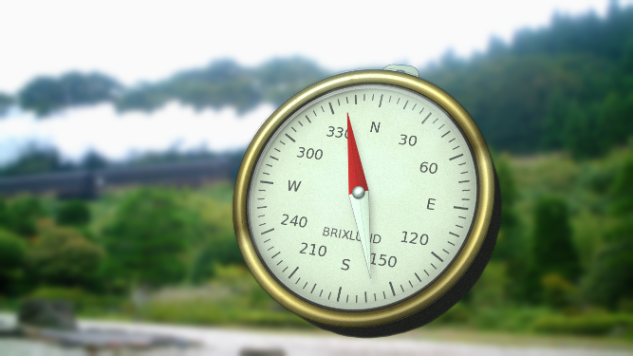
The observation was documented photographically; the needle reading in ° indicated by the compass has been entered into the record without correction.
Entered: 340 °
